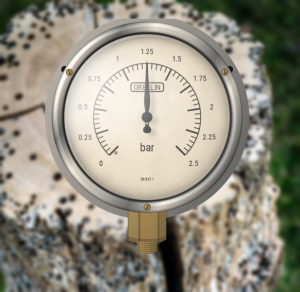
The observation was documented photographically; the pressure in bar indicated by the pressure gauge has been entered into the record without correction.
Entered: 1.25 bar
